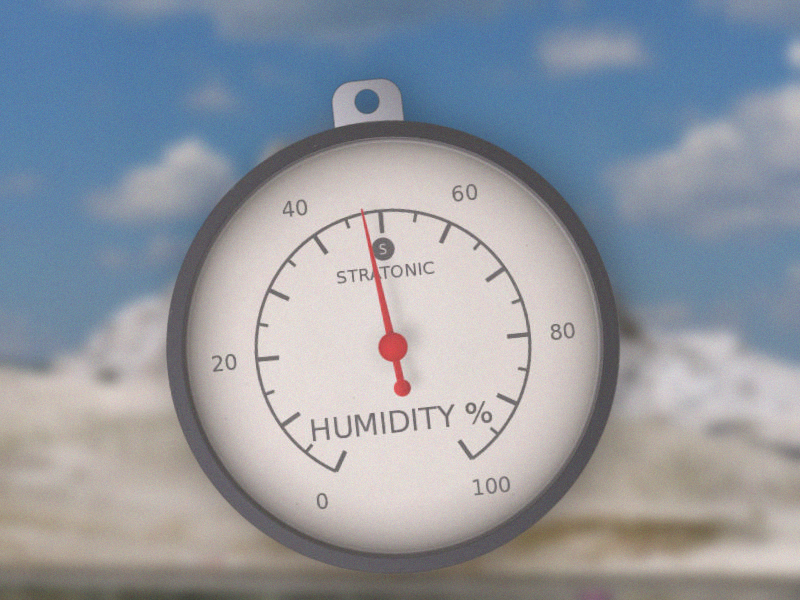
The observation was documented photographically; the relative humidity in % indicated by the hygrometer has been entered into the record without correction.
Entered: 47.5 %
